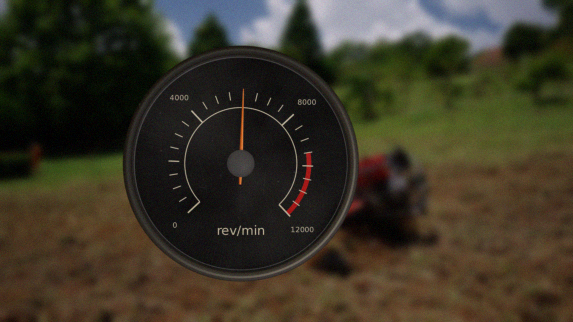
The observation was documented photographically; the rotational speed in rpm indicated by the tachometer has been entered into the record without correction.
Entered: 6000 rpm
